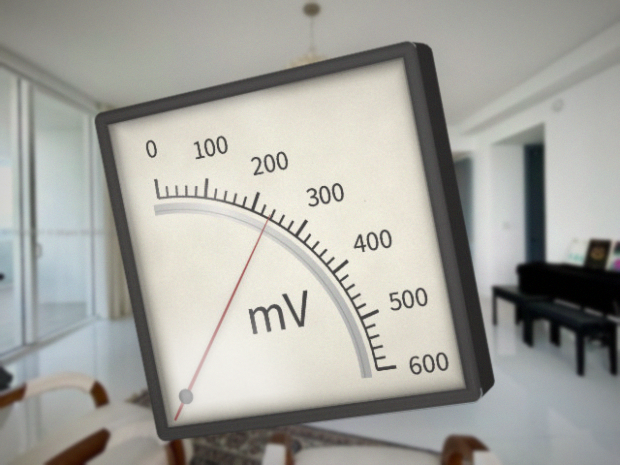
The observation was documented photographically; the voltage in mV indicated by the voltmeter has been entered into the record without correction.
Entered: 240 mV
